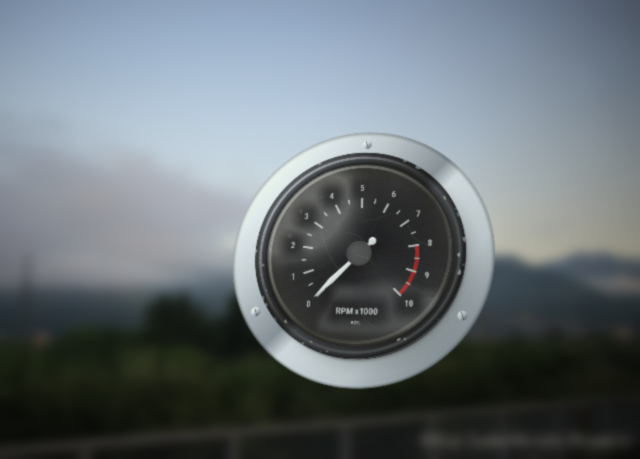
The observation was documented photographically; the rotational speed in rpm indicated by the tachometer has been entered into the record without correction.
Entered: 0 rpm
